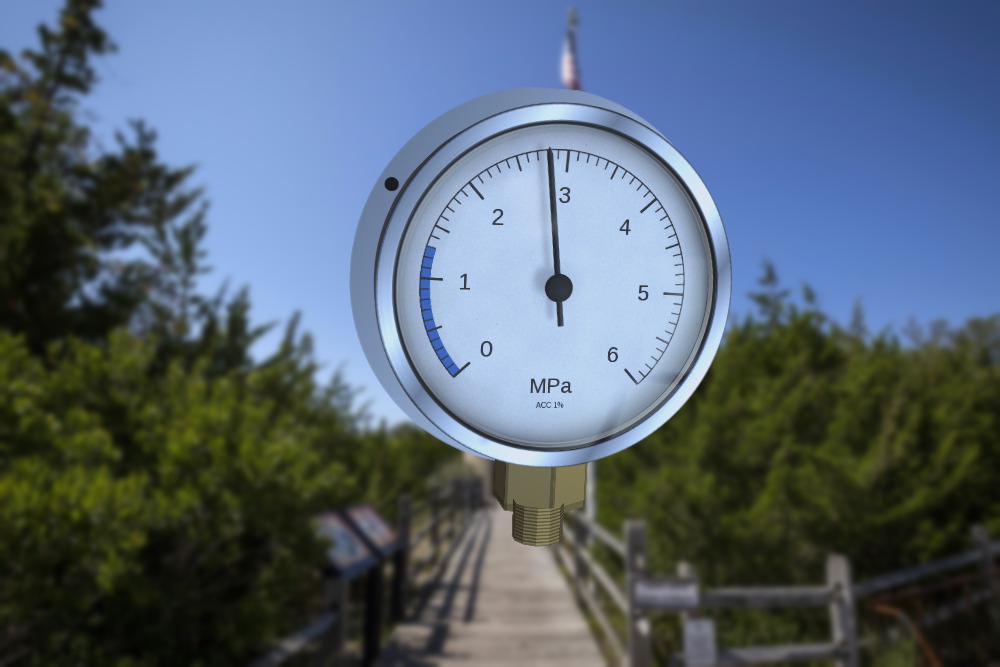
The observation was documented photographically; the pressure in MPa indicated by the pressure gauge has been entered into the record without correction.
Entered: 2.8 MPa
